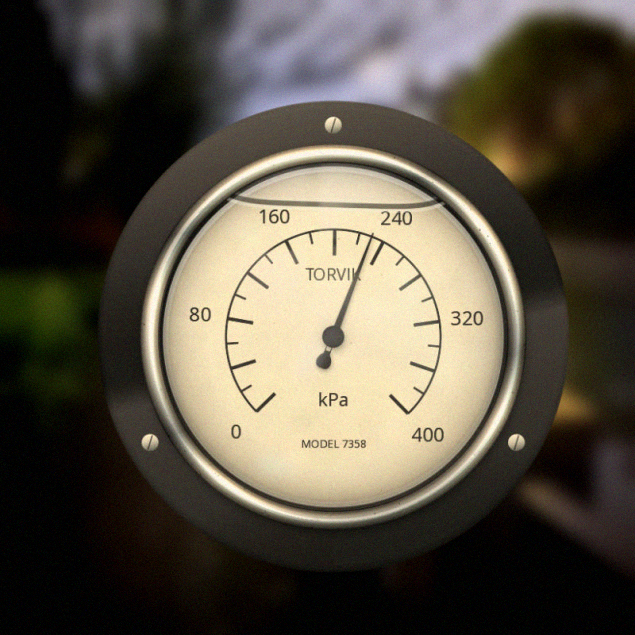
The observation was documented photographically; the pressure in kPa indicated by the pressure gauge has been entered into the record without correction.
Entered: 230 kPa
